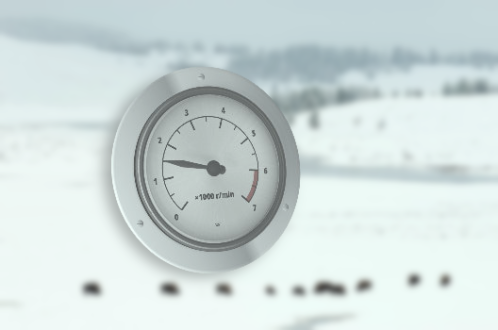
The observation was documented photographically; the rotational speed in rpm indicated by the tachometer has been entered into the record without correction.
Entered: 1500 rpm
